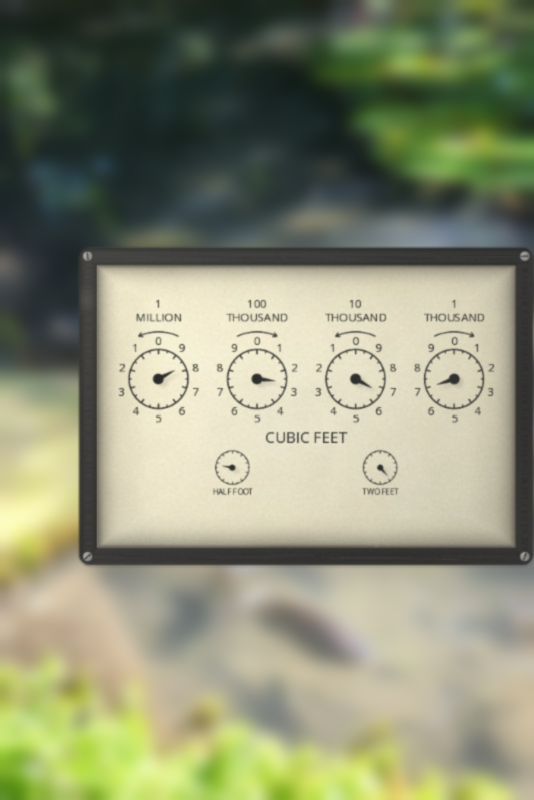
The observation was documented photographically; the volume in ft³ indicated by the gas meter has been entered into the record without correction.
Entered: 826700 ft³
